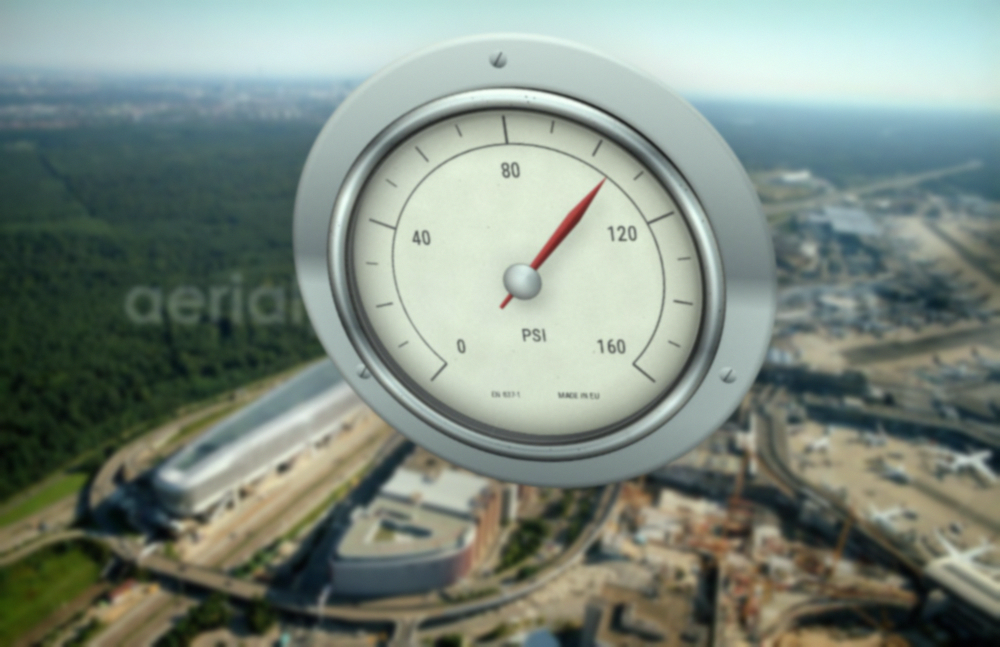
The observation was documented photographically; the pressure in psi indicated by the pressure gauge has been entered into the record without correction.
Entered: 105 psi
